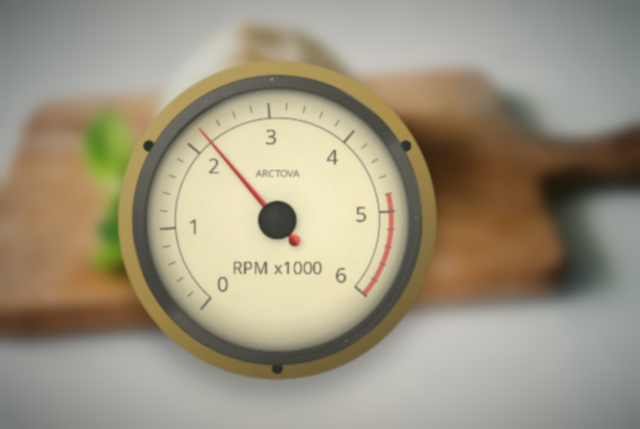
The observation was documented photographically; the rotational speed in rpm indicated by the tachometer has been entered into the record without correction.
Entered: 2200 rpm
